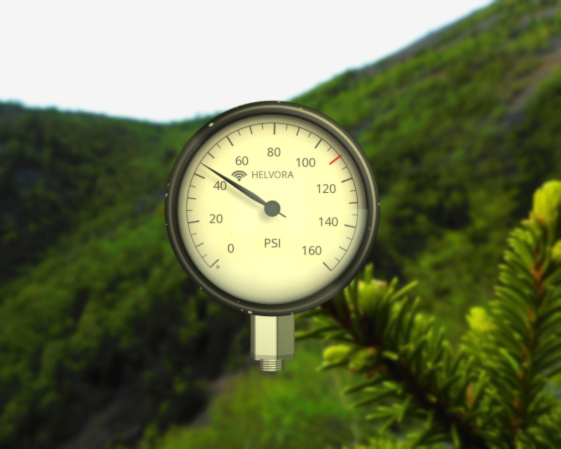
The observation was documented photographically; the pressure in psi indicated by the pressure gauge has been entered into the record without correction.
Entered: 45 psi
